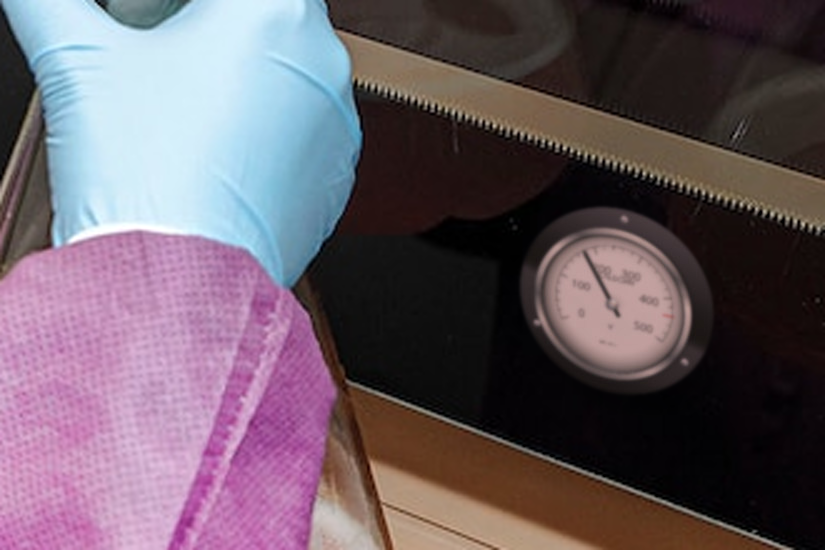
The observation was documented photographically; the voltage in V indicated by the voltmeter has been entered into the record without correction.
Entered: 180 V
